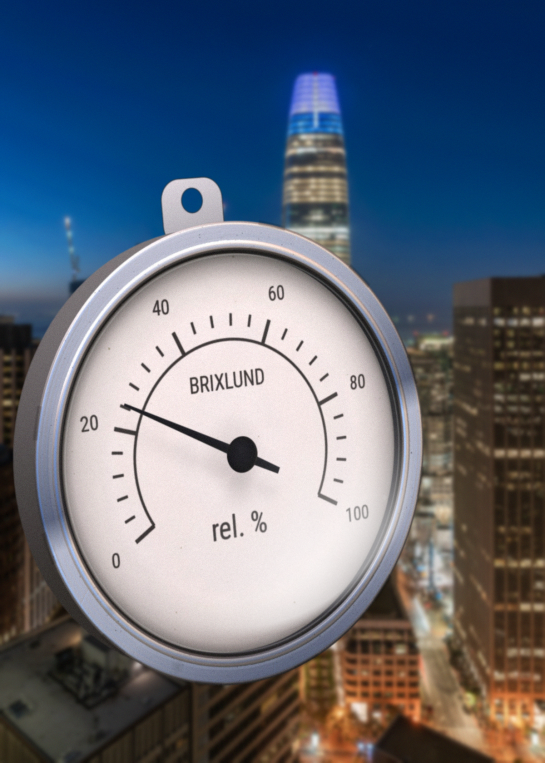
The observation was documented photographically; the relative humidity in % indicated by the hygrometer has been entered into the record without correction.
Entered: 24 %
